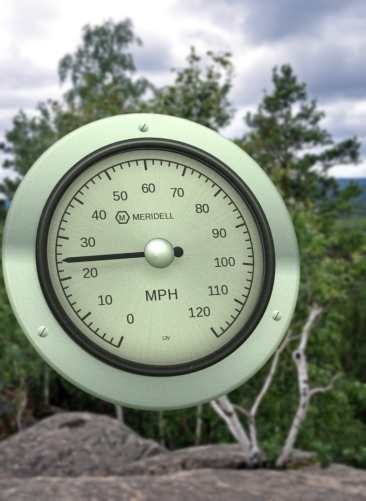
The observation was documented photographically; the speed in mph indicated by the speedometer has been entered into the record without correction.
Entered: 24 mph
